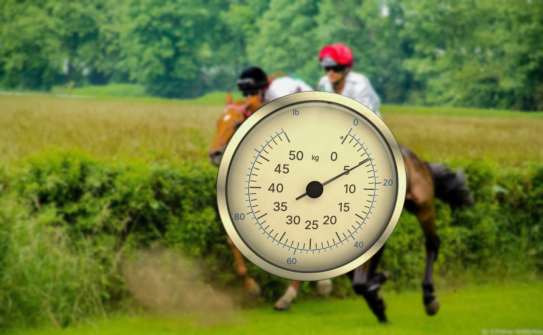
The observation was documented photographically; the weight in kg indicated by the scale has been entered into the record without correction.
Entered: 5 kg
